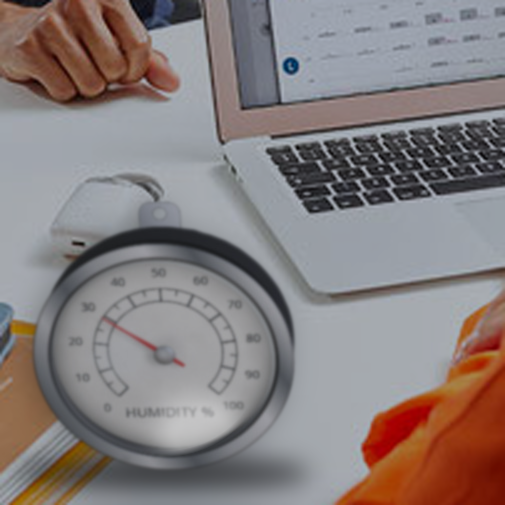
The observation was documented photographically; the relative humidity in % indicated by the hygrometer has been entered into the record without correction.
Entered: 30 %
